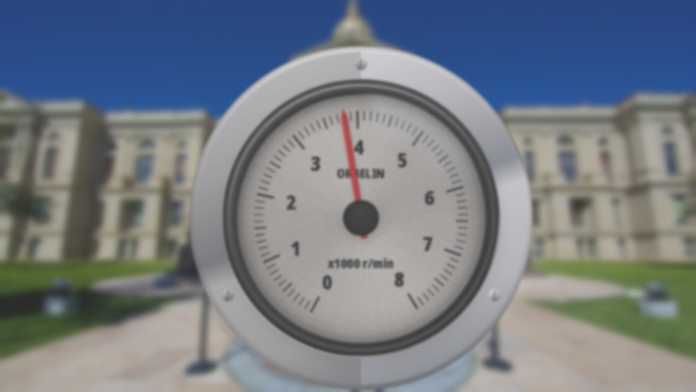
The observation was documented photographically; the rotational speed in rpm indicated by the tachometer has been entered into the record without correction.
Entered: 3800 rpm
